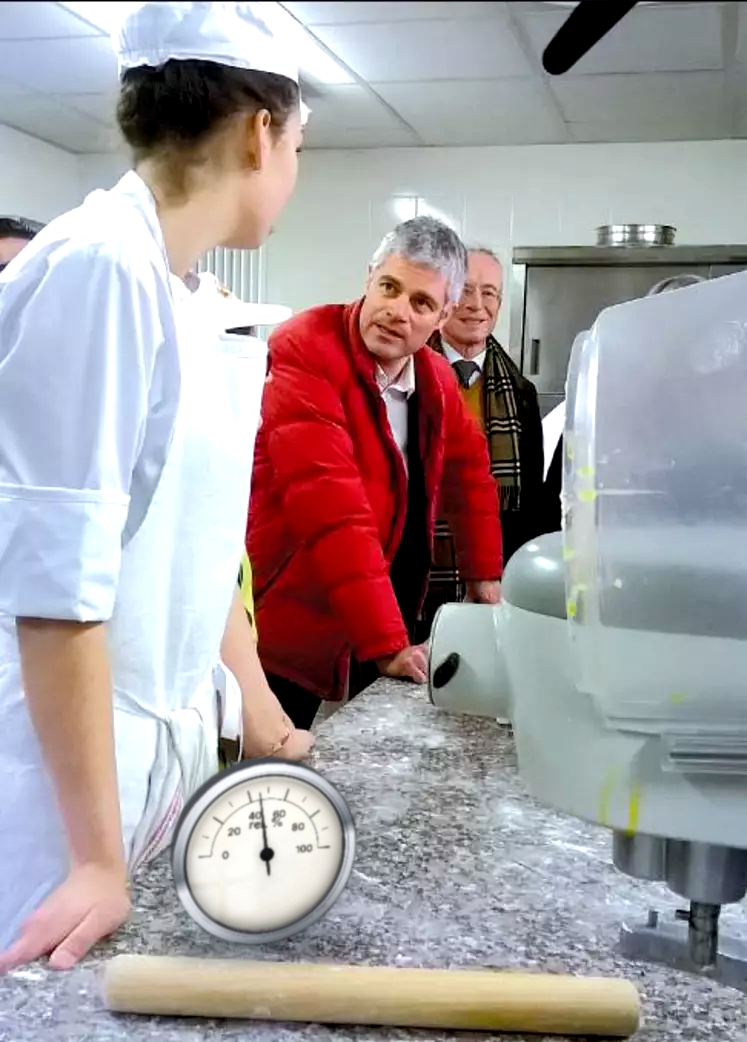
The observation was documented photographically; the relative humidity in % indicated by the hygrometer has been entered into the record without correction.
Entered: 45 %
